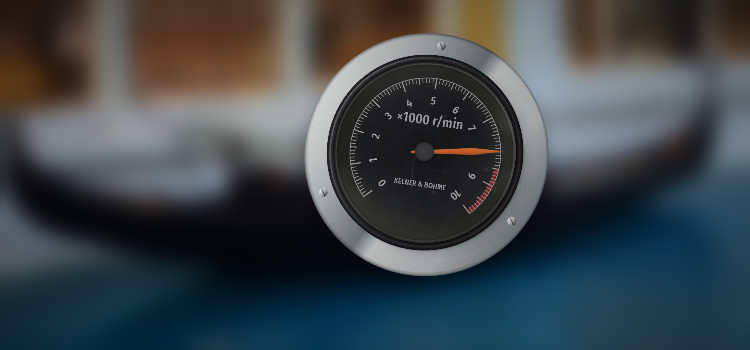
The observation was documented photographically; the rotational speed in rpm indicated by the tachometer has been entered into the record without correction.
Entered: 8000 rpm
